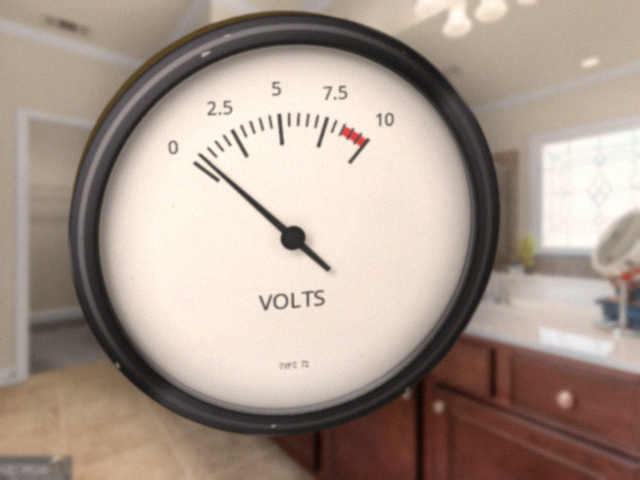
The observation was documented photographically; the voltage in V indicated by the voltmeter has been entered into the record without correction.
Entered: 0.5 V
